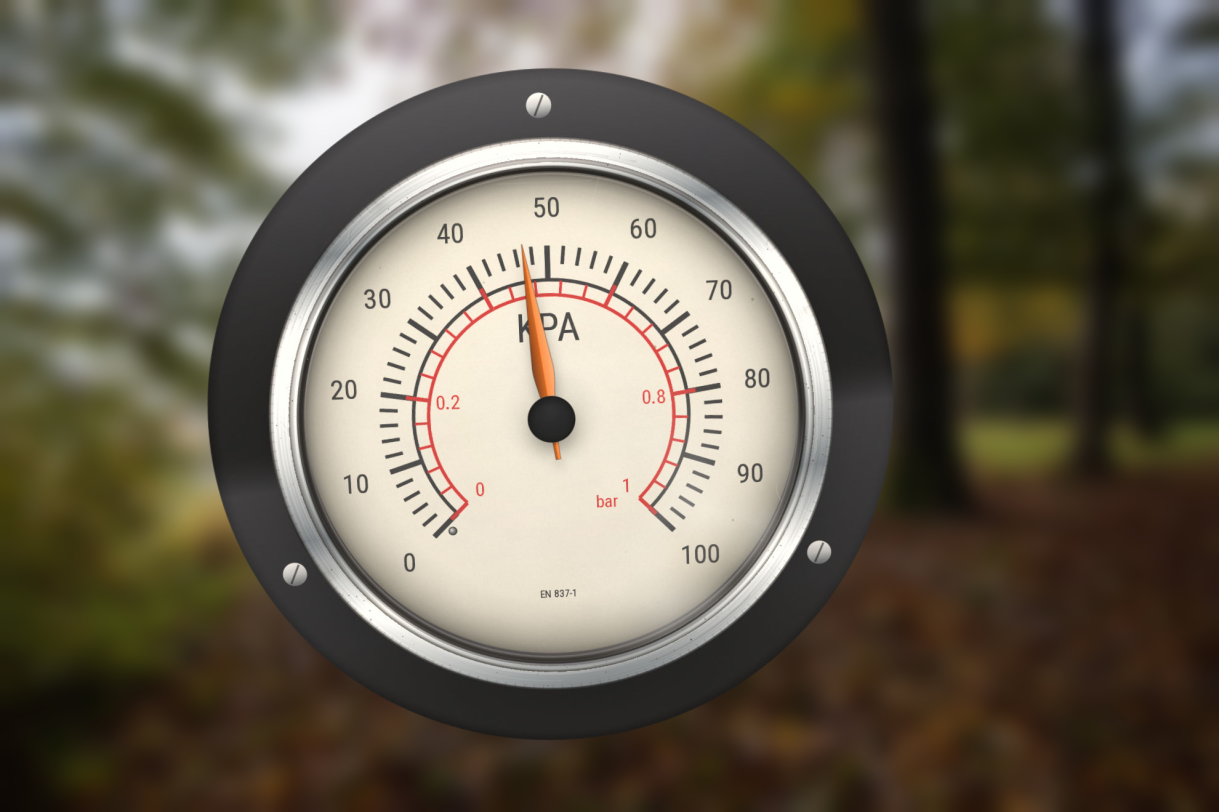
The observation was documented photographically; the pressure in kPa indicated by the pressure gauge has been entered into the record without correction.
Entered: 47 kPa
